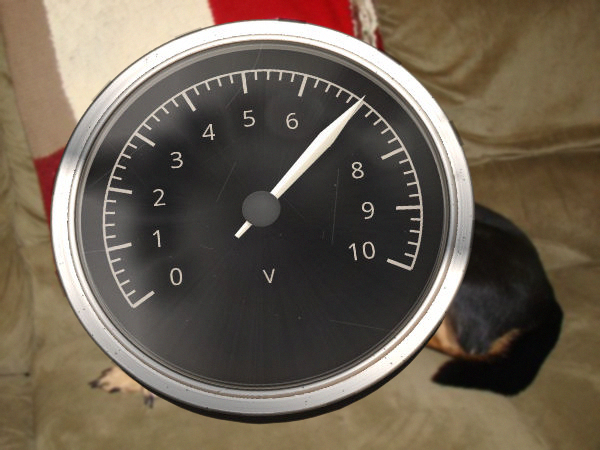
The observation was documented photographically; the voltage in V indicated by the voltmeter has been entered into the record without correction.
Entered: 7 V
